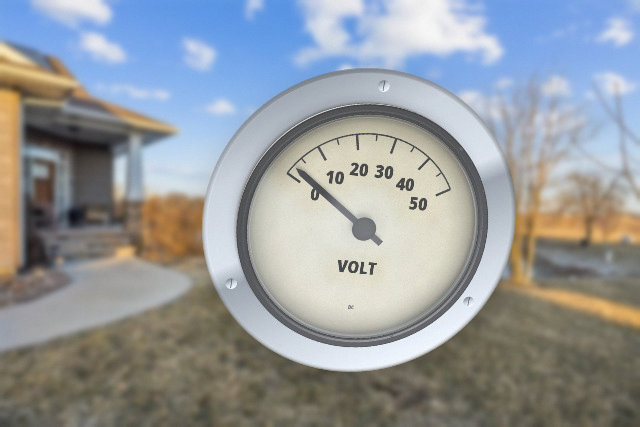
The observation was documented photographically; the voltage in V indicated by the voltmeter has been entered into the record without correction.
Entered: 2.5 V
